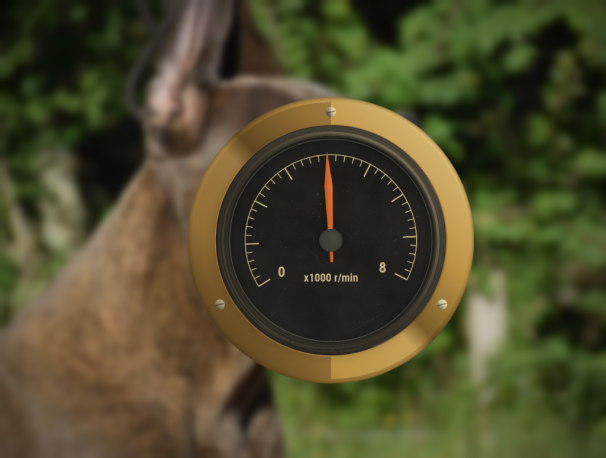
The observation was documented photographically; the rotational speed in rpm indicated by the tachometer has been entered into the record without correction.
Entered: 4000 rpm
